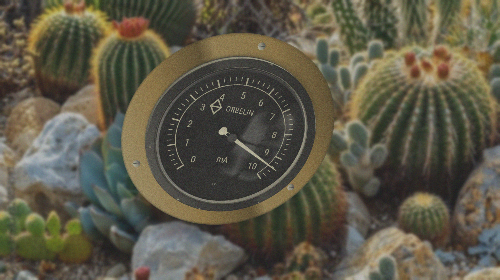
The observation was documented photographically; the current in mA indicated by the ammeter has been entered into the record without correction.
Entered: 9.4 mA
